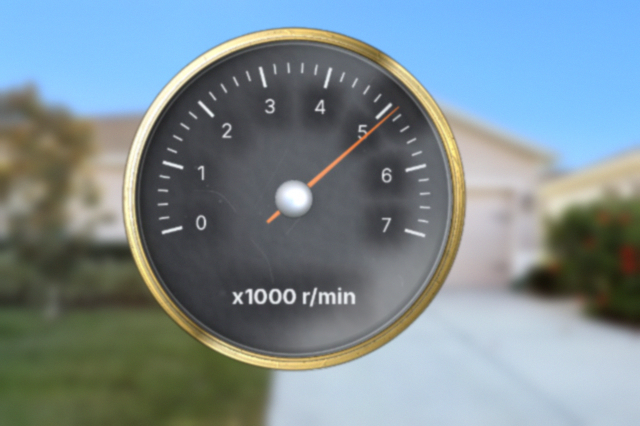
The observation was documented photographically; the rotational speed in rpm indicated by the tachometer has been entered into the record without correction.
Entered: 5100 rpm
